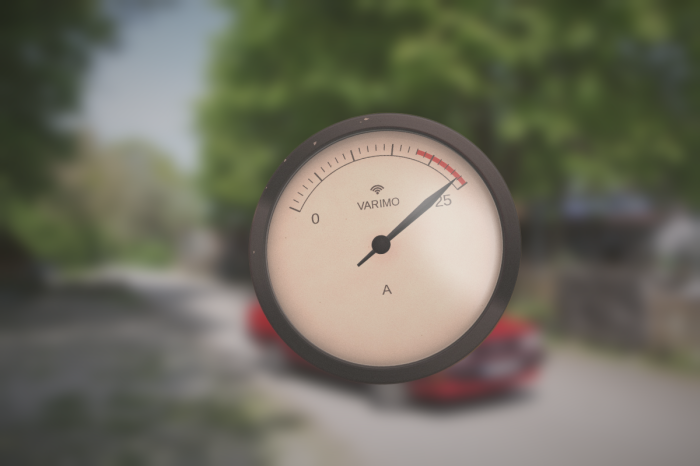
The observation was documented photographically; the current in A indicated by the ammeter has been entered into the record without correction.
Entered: 24 A
